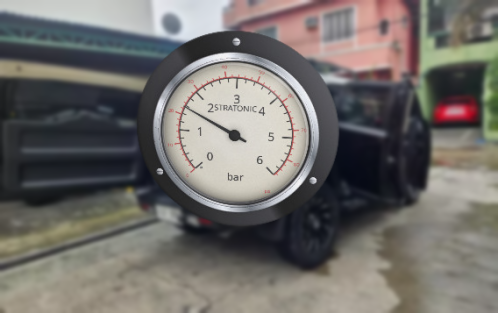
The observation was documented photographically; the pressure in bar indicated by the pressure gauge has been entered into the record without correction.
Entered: 1.6 bar
